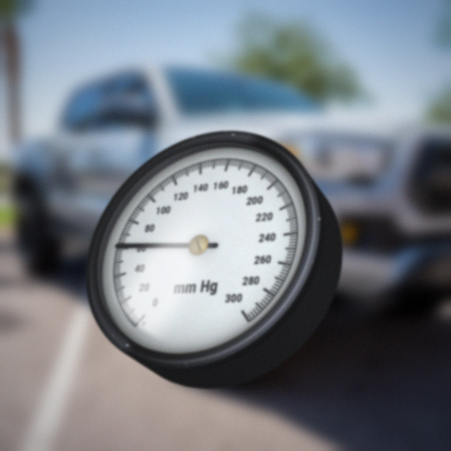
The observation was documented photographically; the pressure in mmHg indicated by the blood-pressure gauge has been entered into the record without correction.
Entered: 60 mmHg
